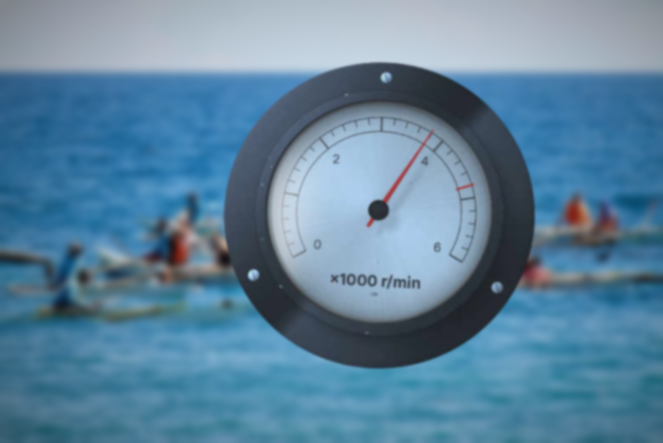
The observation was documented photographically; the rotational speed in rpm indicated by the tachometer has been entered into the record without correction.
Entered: 3800 rpm
